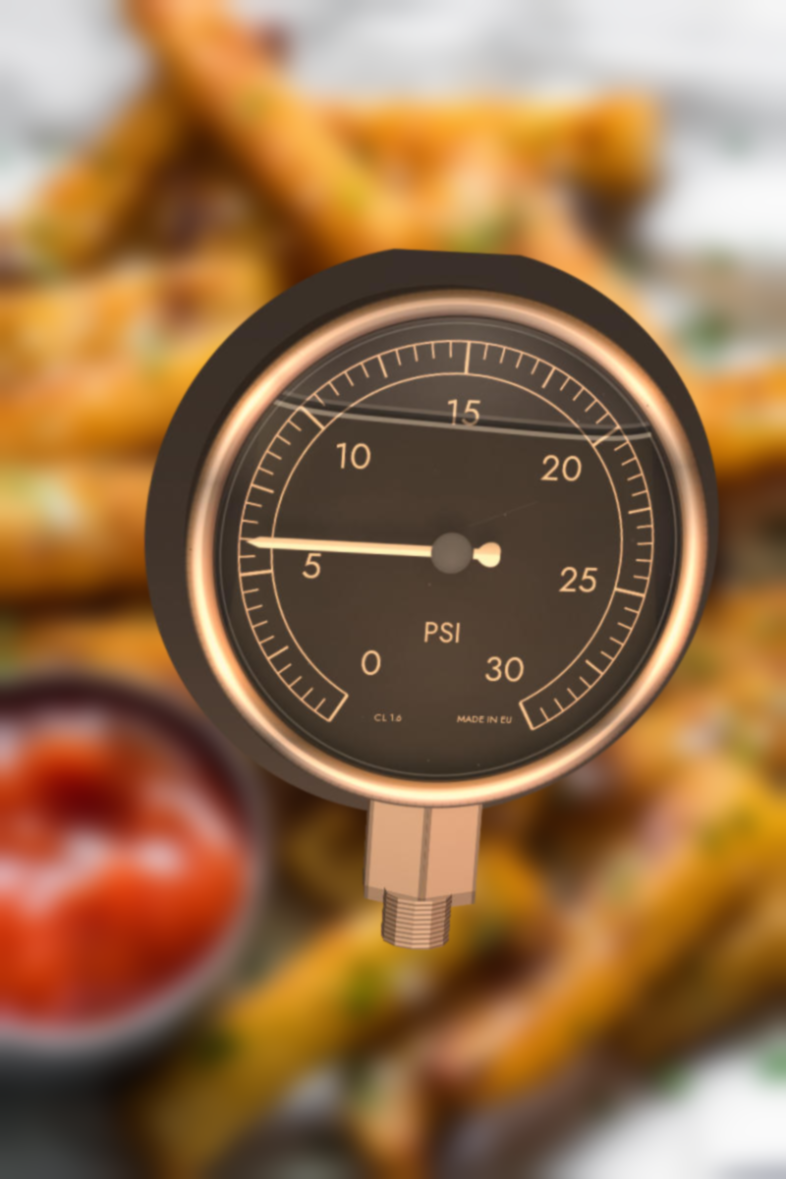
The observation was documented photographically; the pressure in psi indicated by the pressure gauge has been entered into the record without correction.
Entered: 6 psi
